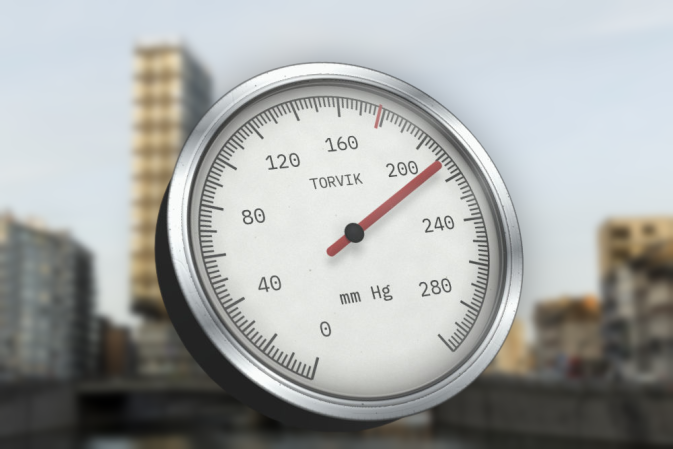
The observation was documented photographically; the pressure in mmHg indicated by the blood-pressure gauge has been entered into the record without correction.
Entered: 212 mmHg
